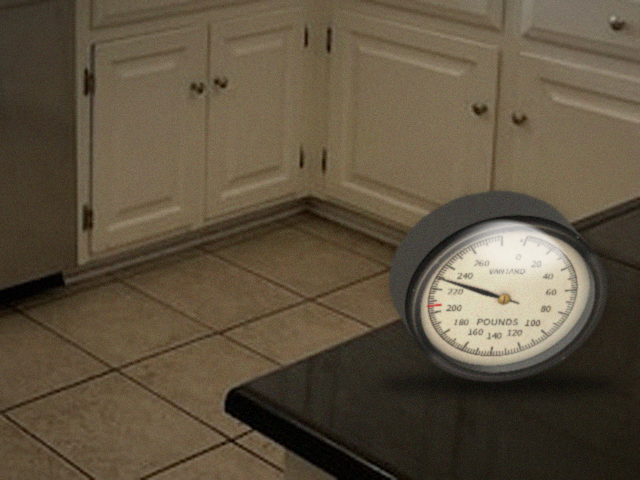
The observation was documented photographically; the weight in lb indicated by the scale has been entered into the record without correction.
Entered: 230 lb
